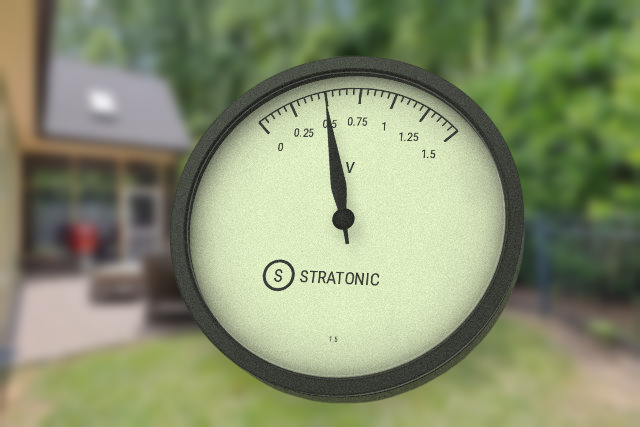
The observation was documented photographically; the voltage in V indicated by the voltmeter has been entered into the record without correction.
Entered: 0.5 V
